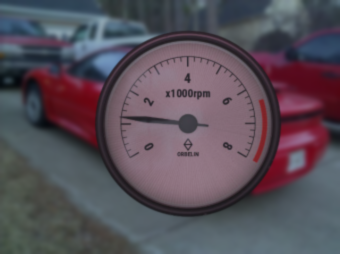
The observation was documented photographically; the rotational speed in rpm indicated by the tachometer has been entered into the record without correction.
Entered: 1200 rpm
